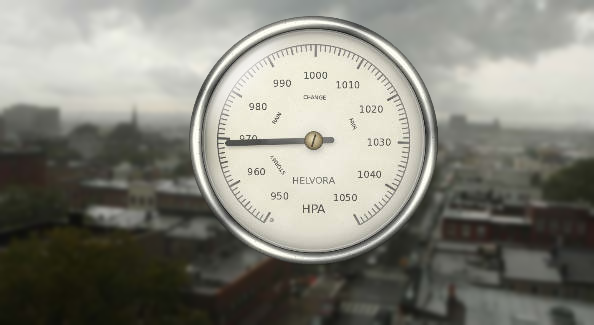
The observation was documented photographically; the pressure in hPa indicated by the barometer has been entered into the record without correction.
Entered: 969 hPa
